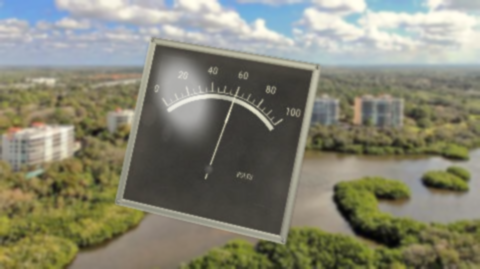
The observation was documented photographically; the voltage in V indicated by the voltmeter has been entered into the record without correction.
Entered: 60 V
